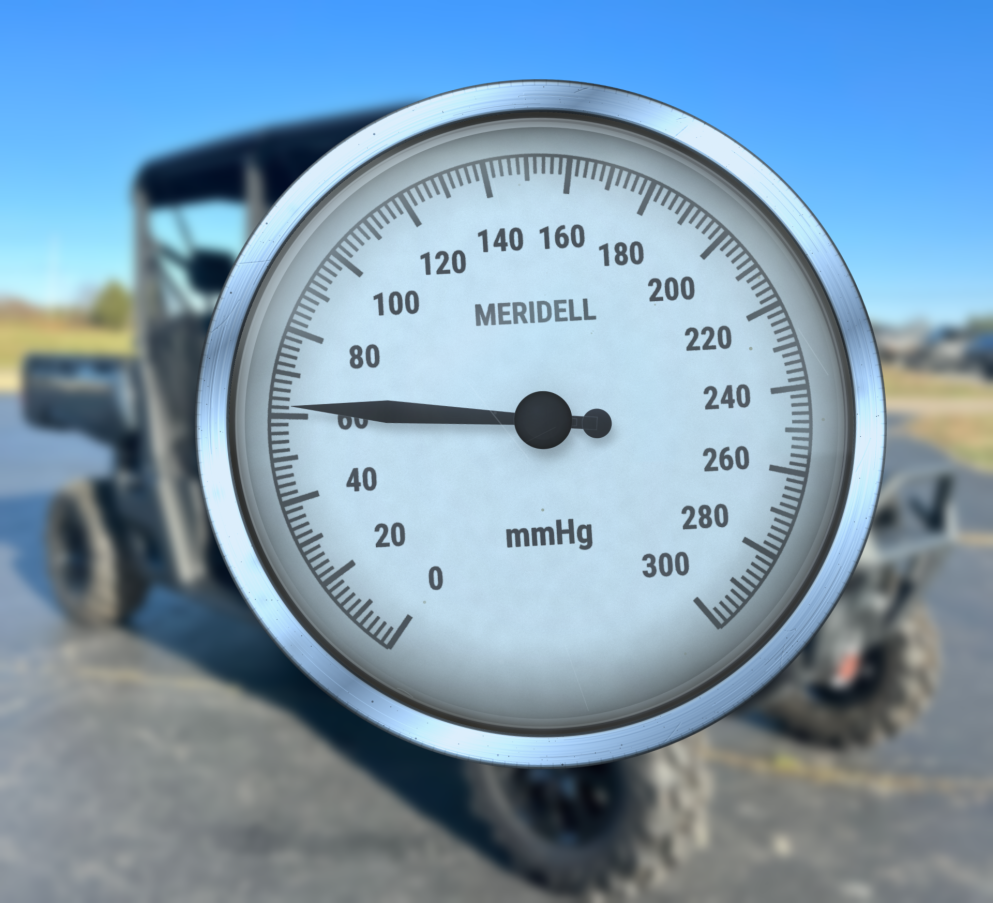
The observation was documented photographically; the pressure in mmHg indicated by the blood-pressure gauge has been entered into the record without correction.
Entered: 62 mmHg
